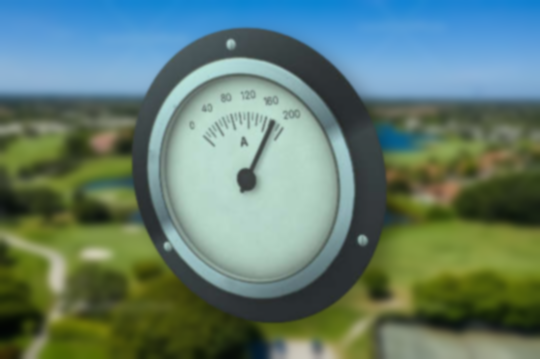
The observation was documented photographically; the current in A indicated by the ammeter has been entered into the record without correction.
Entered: 180 A
